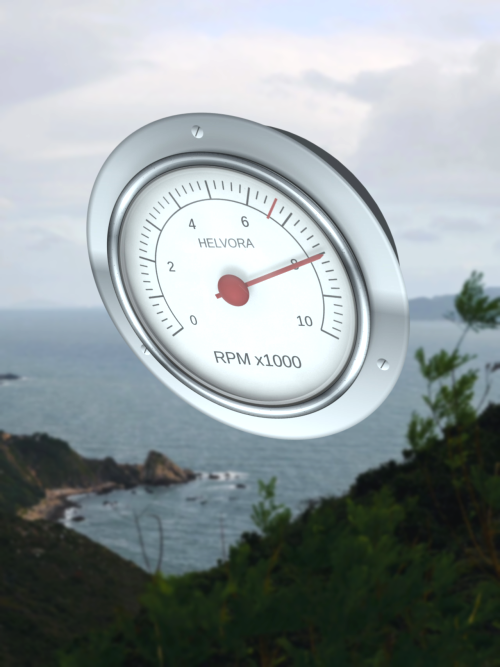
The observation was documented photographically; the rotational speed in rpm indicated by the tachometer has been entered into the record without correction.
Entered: 8000 rpm
